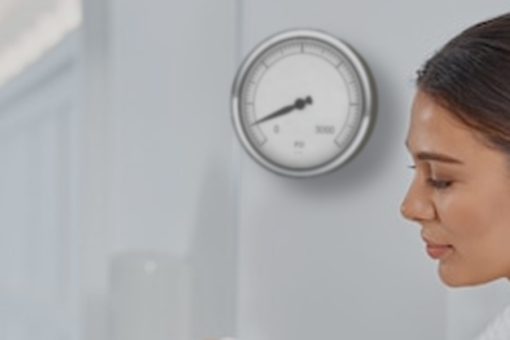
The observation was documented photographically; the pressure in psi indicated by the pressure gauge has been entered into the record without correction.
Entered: 250 psi
